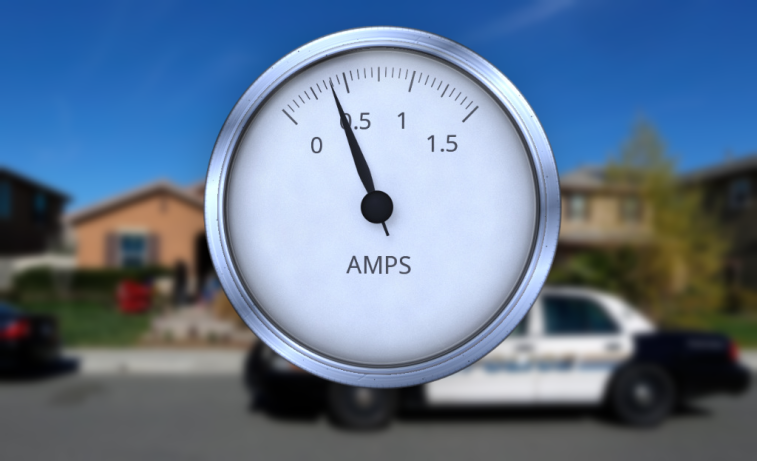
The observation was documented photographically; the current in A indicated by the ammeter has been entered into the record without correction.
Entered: 0.4 A
